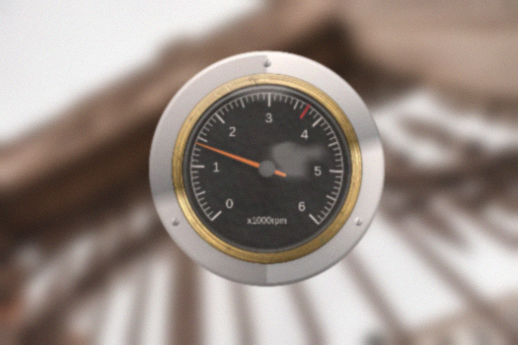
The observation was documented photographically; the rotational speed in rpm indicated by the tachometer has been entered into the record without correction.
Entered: 1400 rpm
